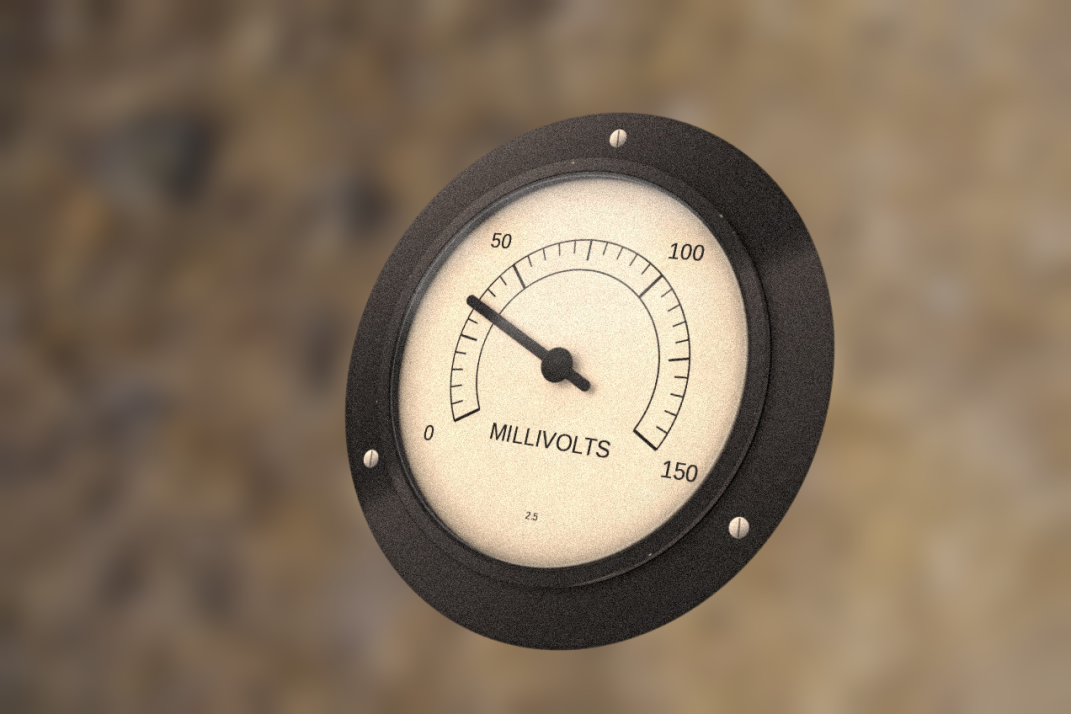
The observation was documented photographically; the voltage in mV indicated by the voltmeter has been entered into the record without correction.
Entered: 35 mV
